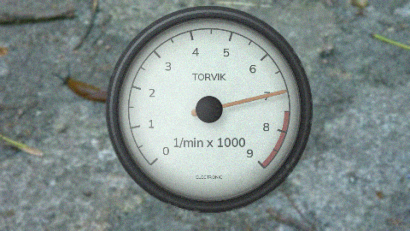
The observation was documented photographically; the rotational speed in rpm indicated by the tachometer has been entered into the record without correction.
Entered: 7000 rpm
